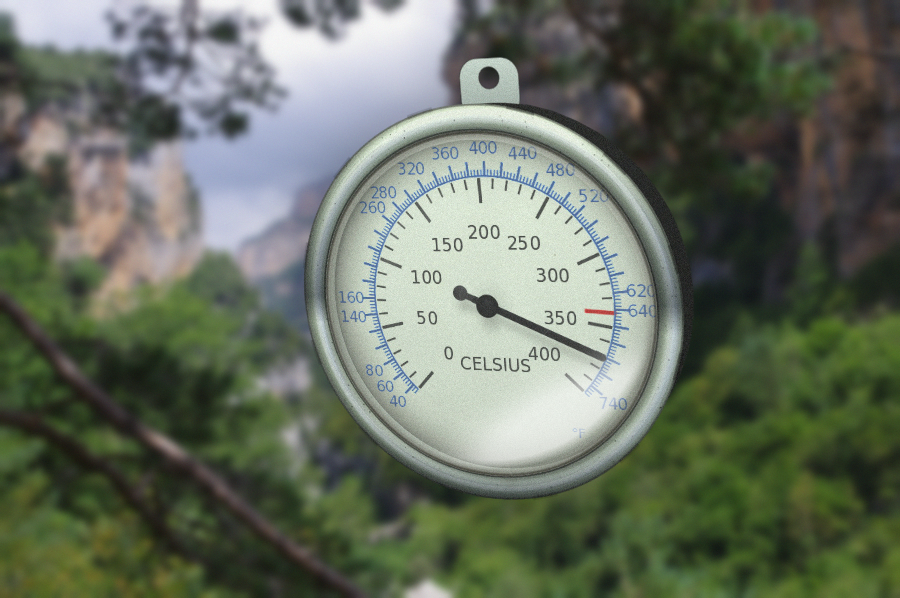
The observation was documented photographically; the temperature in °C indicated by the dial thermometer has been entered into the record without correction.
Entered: 370 °C
